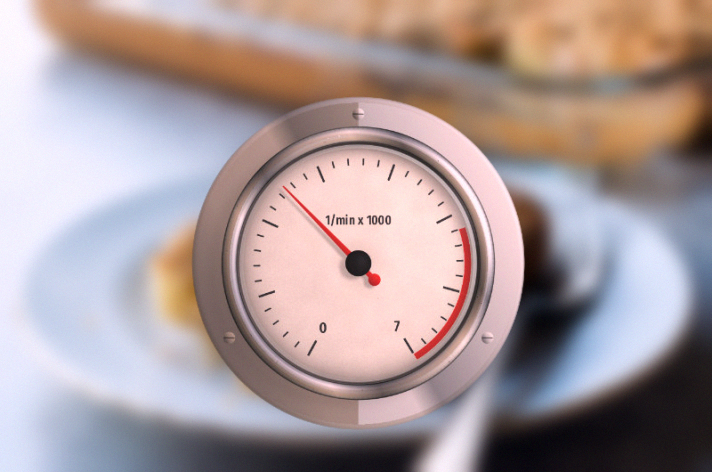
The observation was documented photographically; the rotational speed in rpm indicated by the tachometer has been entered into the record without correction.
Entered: 2500 rpm
